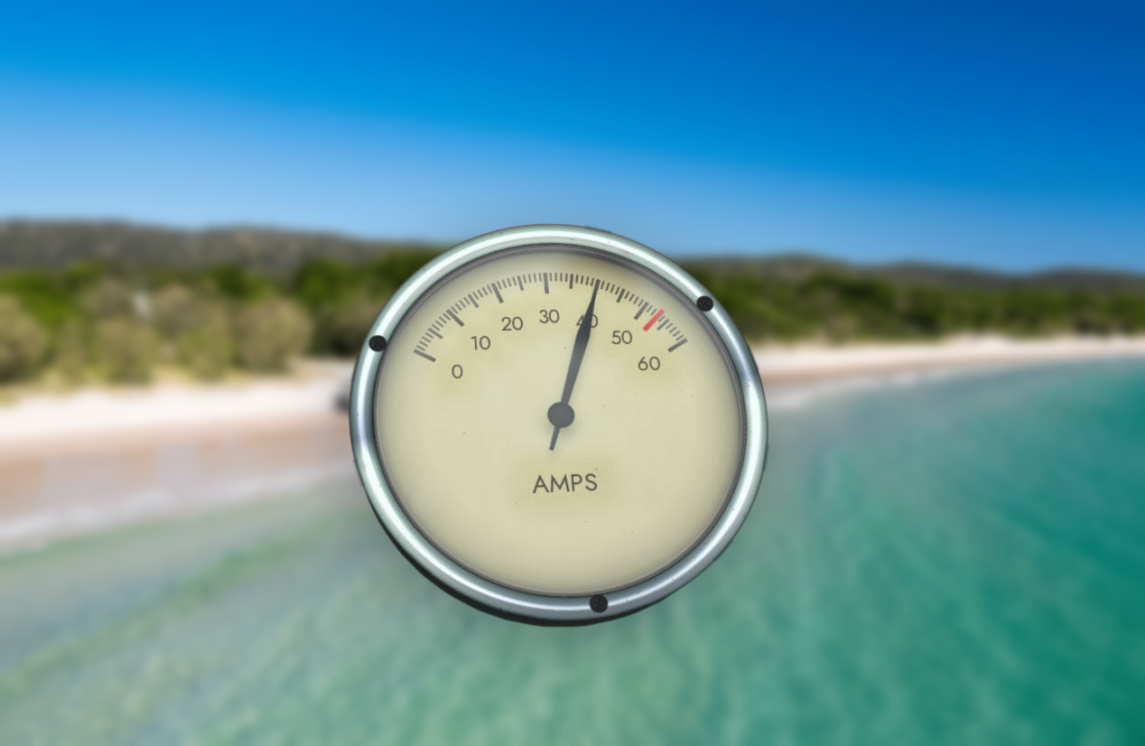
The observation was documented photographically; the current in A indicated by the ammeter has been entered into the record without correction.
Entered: 40 A
